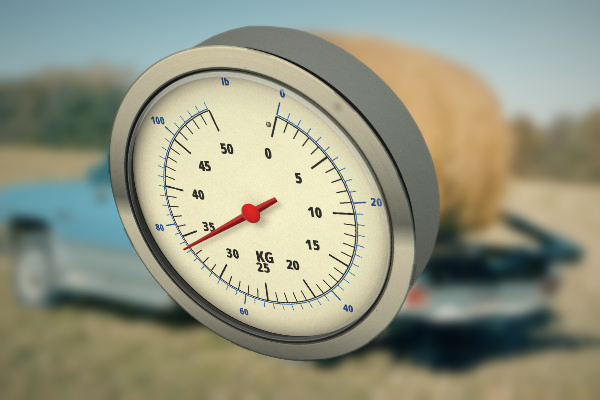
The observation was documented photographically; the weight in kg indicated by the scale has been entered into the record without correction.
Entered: 34 kg
